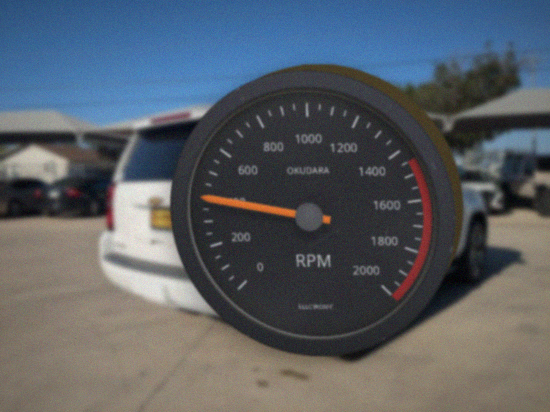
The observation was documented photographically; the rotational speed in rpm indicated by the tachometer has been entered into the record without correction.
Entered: 400 rpm
